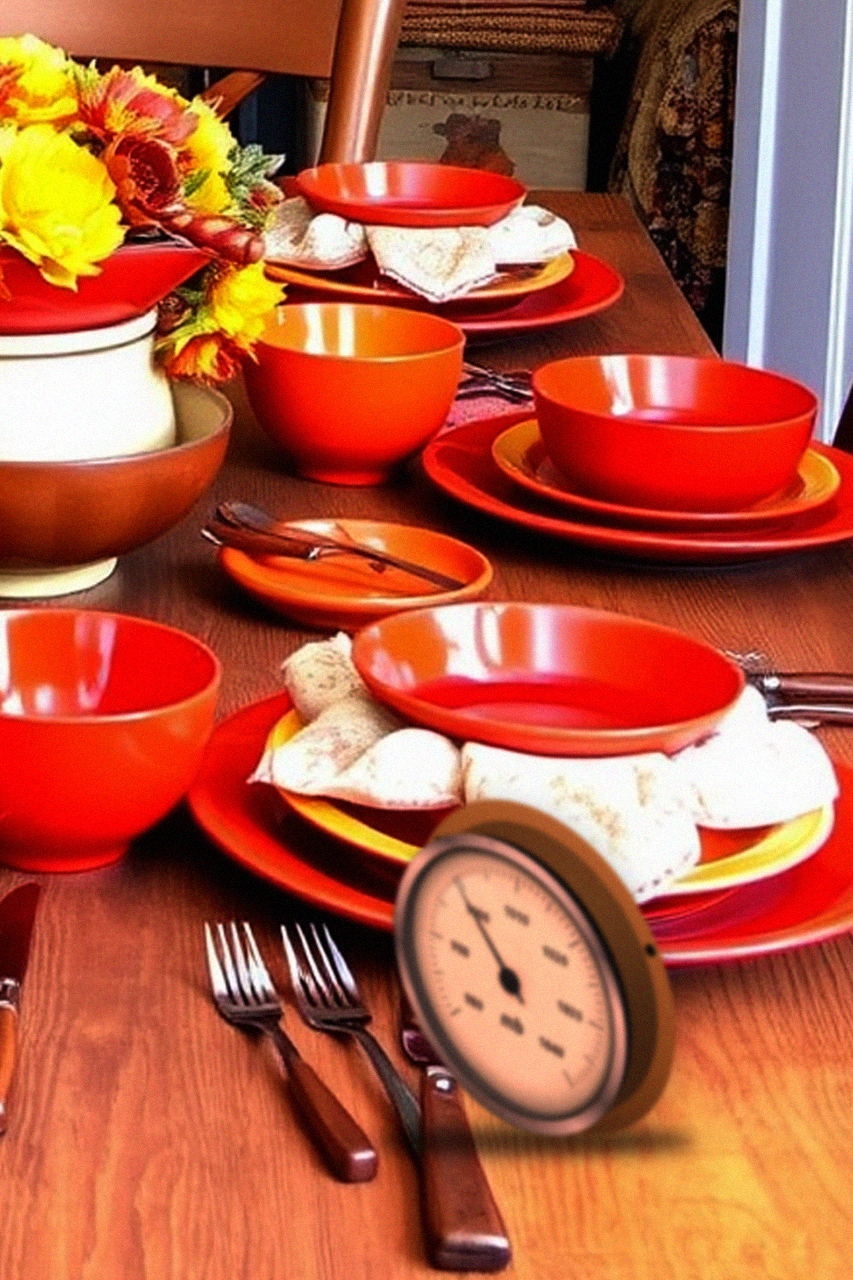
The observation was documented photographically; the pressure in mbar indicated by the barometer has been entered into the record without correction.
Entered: 1000 mbar
